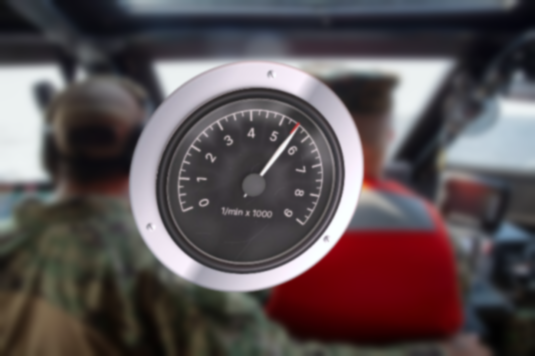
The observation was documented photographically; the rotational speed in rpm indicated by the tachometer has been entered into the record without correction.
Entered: 5500 rpm
